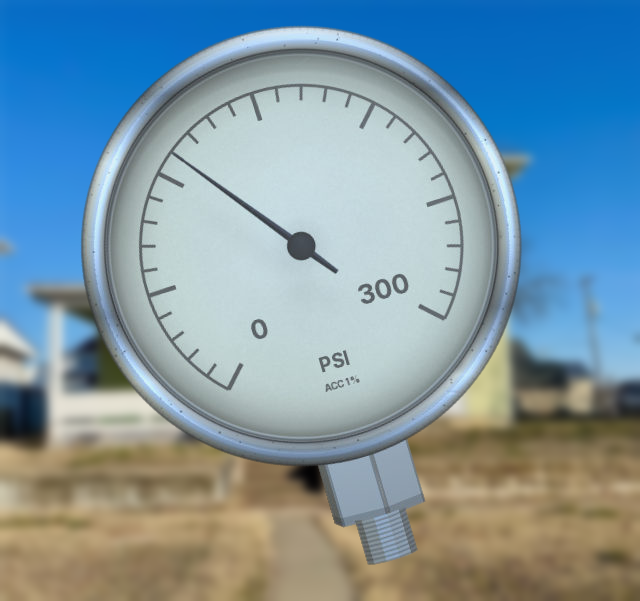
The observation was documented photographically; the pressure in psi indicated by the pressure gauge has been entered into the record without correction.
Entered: 110 psi
